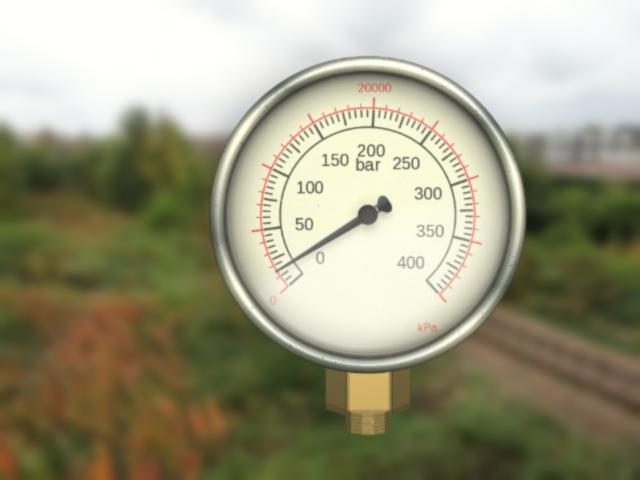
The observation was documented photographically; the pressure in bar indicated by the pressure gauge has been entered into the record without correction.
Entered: 15 bar
